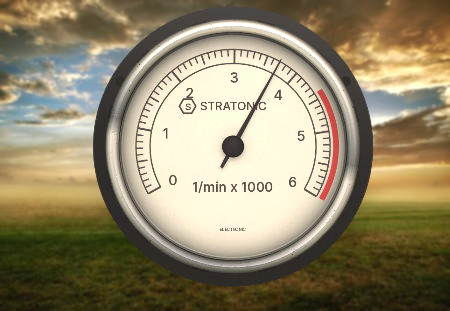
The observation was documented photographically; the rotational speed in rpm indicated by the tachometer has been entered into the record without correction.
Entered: 3700 rpm
